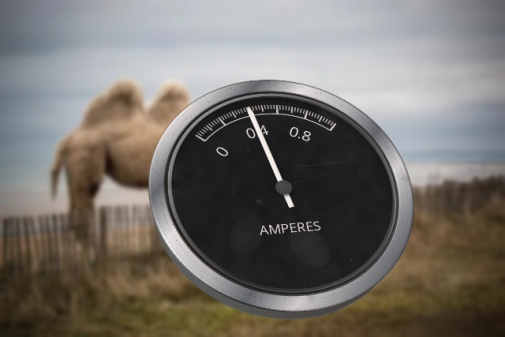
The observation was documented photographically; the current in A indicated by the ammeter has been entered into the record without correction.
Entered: 0.4 A
